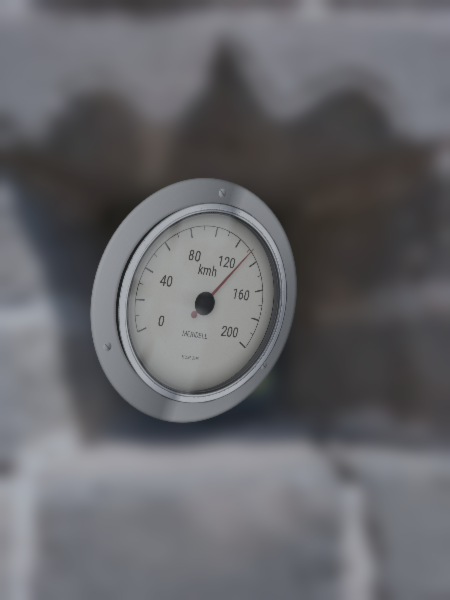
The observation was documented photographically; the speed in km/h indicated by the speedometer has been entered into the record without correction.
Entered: 130 km/h
